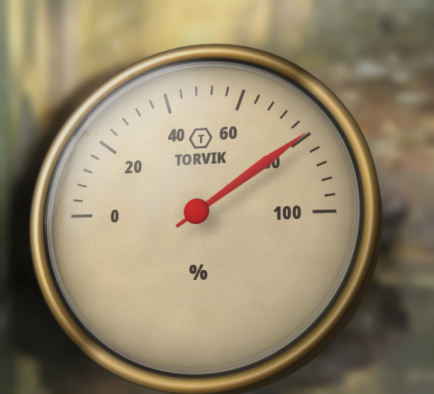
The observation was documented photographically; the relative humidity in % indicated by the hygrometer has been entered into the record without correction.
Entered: 80 %
